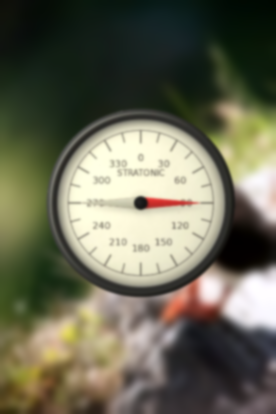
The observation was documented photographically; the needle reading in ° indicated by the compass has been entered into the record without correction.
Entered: 90 °
